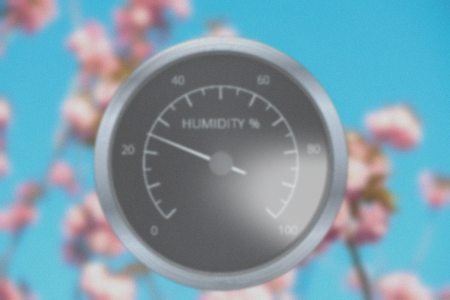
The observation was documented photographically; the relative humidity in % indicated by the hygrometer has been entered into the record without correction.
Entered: 25 %
